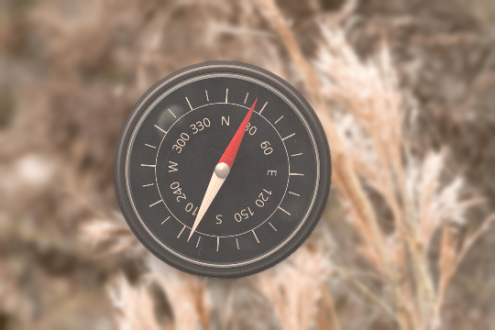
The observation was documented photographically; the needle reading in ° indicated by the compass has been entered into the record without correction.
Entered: 22.5 °
